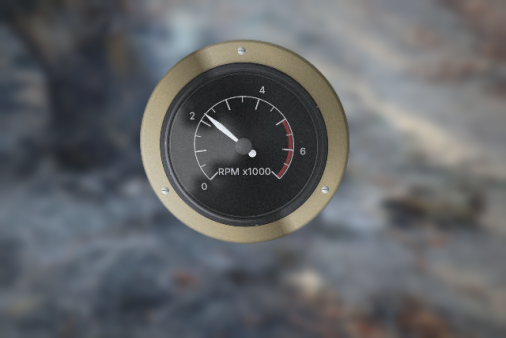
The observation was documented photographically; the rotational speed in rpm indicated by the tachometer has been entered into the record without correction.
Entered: 2250 rpm
